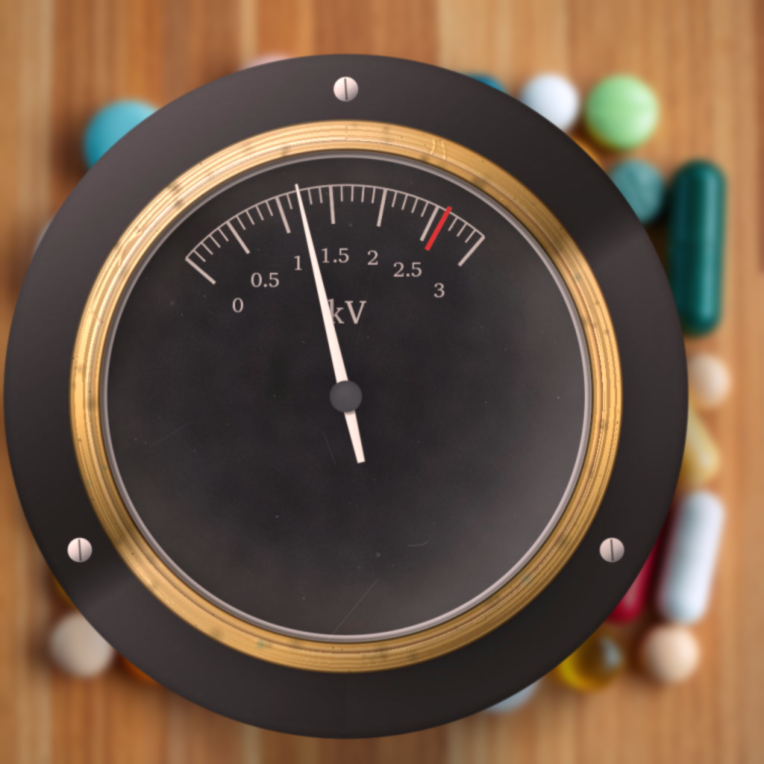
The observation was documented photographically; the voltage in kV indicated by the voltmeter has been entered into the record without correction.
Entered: 1.2 kV
